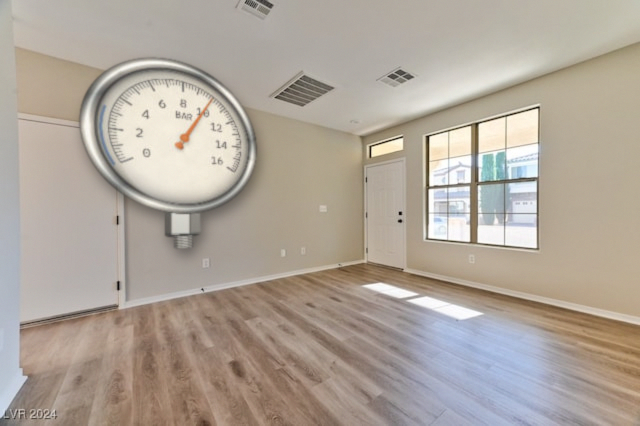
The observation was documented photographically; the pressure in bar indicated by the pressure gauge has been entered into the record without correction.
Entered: 10 bar
